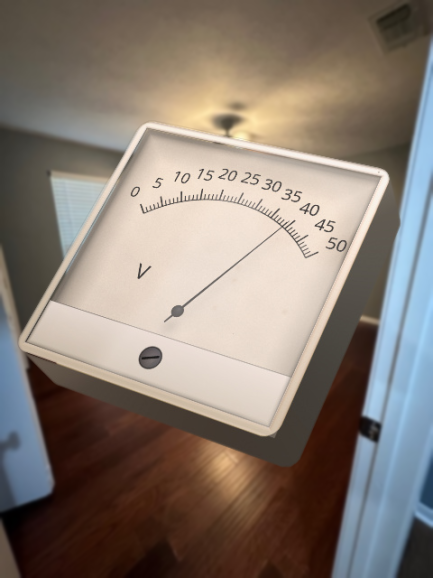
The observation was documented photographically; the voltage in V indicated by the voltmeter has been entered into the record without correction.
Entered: 40 V
